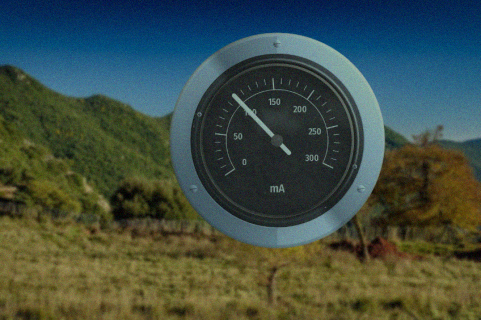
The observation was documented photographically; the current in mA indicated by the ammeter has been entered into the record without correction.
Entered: 100 mA
